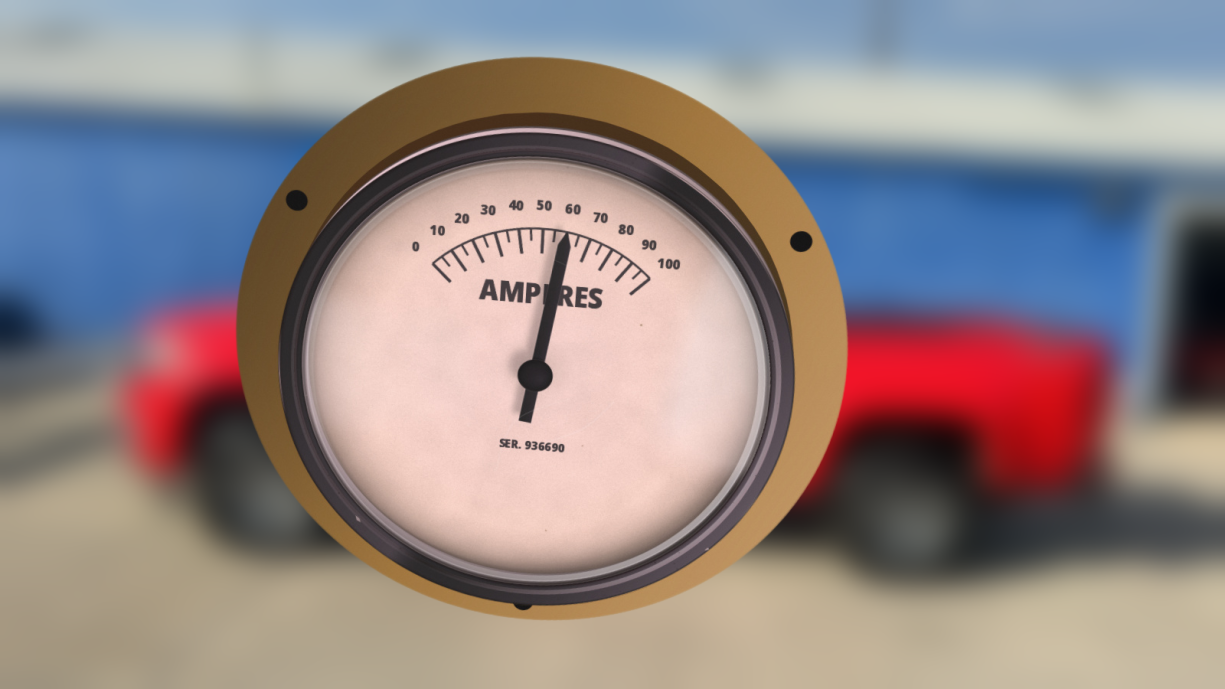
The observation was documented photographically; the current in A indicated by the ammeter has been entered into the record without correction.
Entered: 60 A
